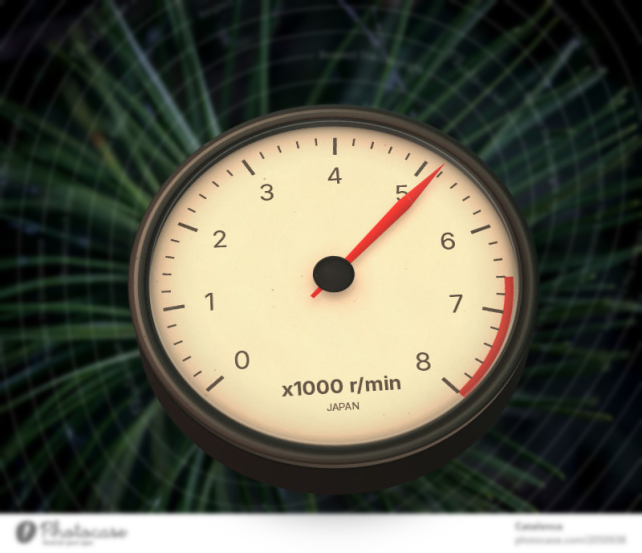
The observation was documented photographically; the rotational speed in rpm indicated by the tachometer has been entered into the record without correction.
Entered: 5200 rpm
